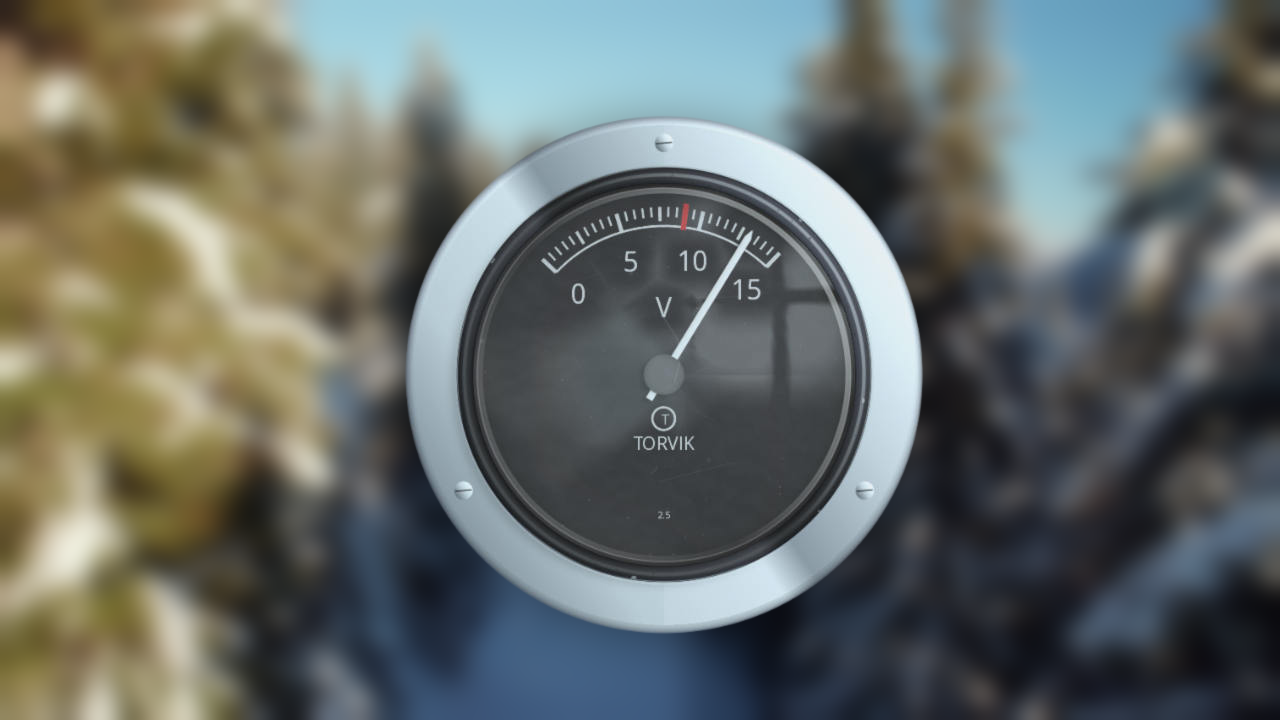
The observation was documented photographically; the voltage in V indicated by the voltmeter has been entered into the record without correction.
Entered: 13 V
